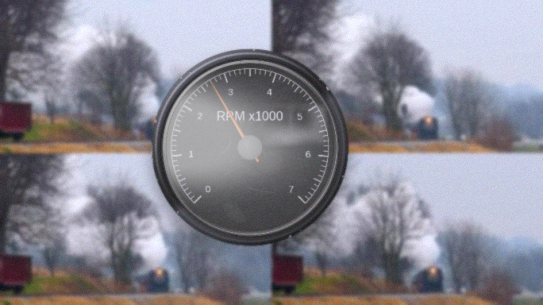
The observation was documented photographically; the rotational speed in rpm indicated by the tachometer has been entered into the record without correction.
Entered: 2700 rpm
